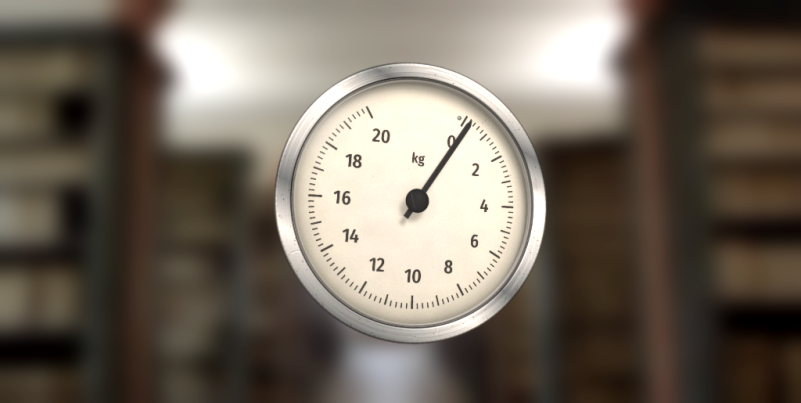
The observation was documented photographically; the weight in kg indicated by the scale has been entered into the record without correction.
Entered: 0.2 kg
